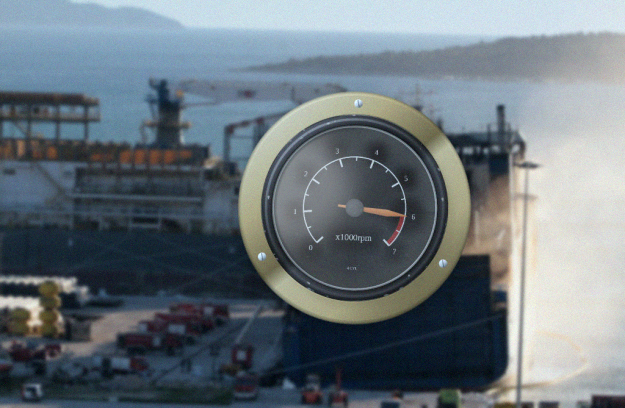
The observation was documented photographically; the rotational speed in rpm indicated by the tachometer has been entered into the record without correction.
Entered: 6000 rpm
